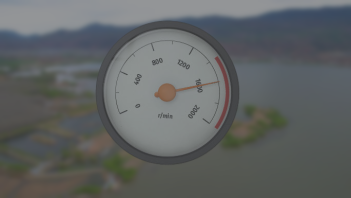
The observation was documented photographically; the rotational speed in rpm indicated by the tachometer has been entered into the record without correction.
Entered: 1600 rpm
